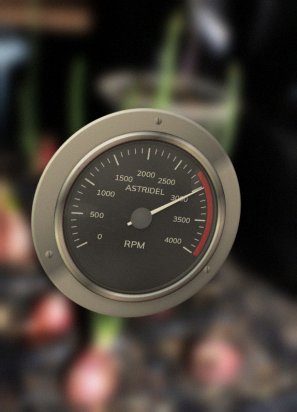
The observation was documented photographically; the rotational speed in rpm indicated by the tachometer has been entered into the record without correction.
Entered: 3000 rpm
